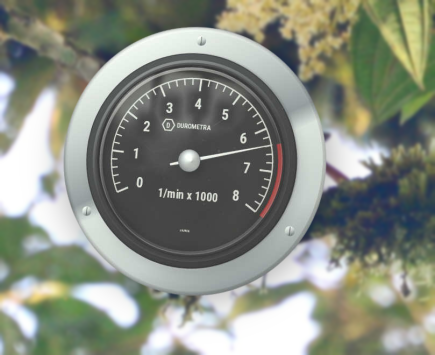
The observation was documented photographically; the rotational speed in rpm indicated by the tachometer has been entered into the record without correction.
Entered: 6400 rpm
